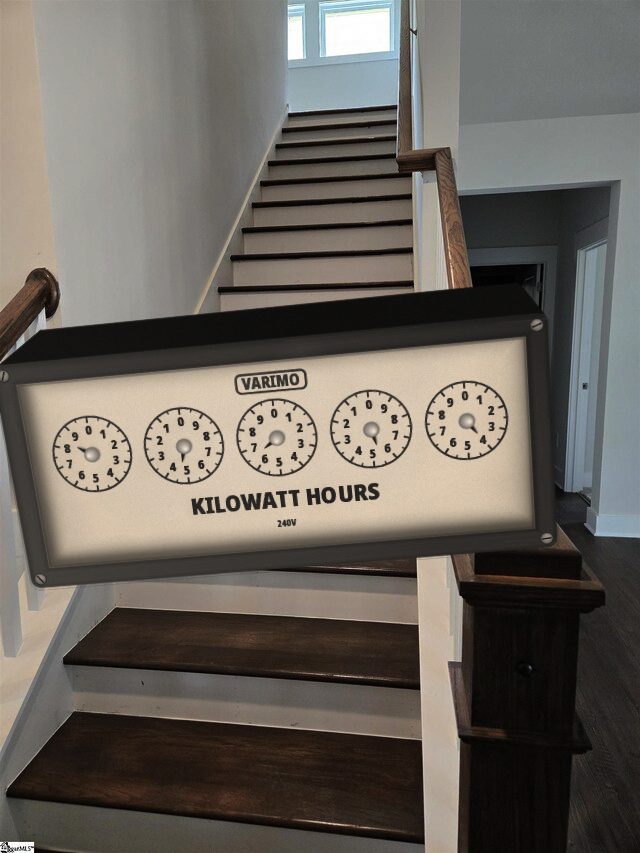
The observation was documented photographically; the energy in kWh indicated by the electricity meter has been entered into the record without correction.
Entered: 84654 kWh
